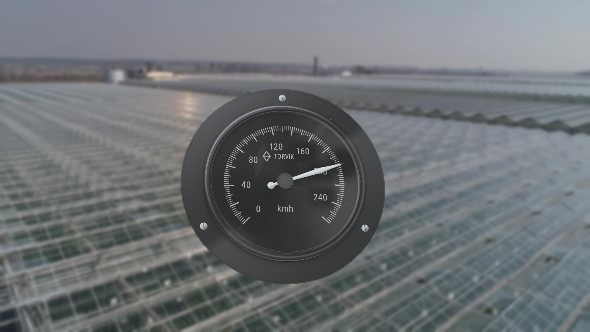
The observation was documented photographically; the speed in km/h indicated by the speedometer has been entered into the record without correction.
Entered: 200 km/h
